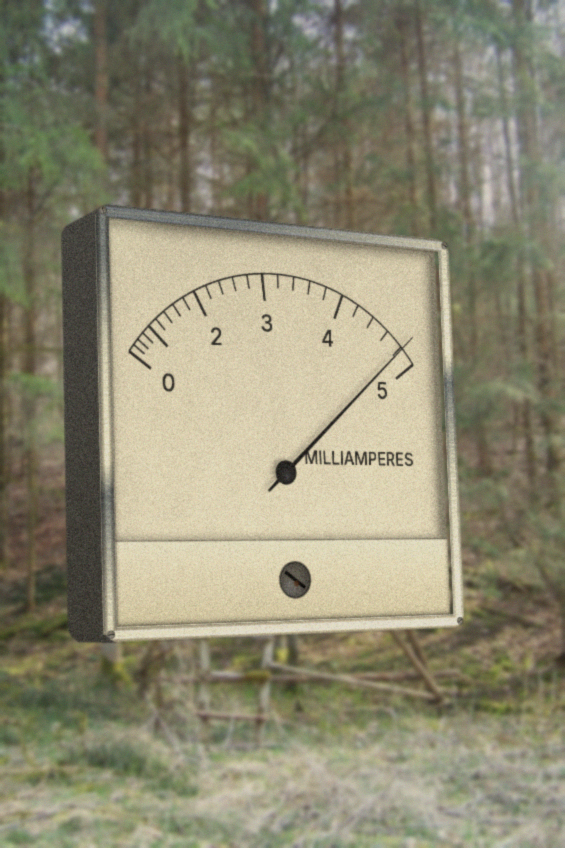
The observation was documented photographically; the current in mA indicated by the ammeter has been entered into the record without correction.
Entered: 4.8 mA
